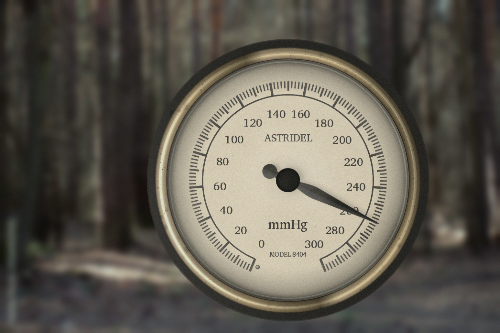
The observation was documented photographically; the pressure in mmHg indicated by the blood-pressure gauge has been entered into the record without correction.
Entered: 260 mmHg
